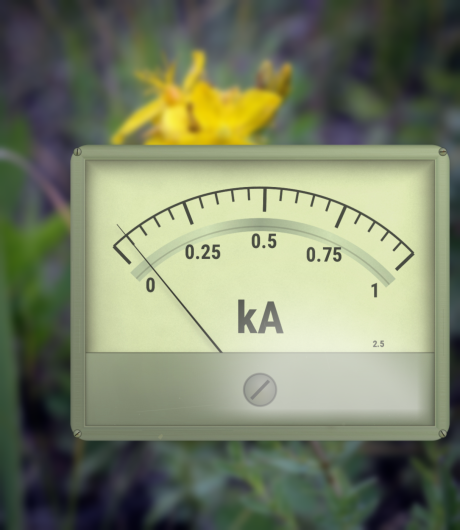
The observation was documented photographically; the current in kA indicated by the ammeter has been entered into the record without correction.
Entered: 0.05 kA
